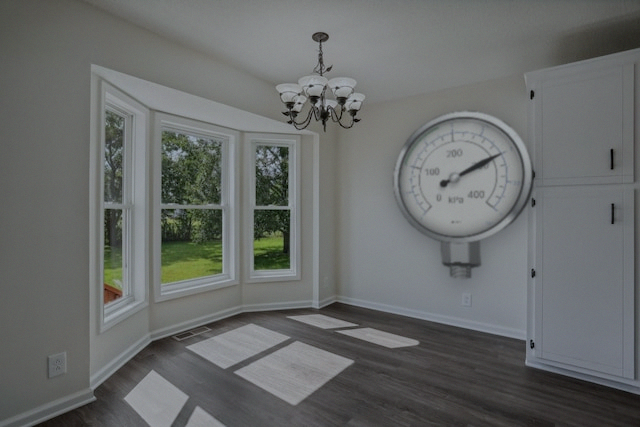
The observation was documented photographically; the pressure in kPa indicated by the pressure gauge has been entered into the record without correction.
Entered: 300 kPa
